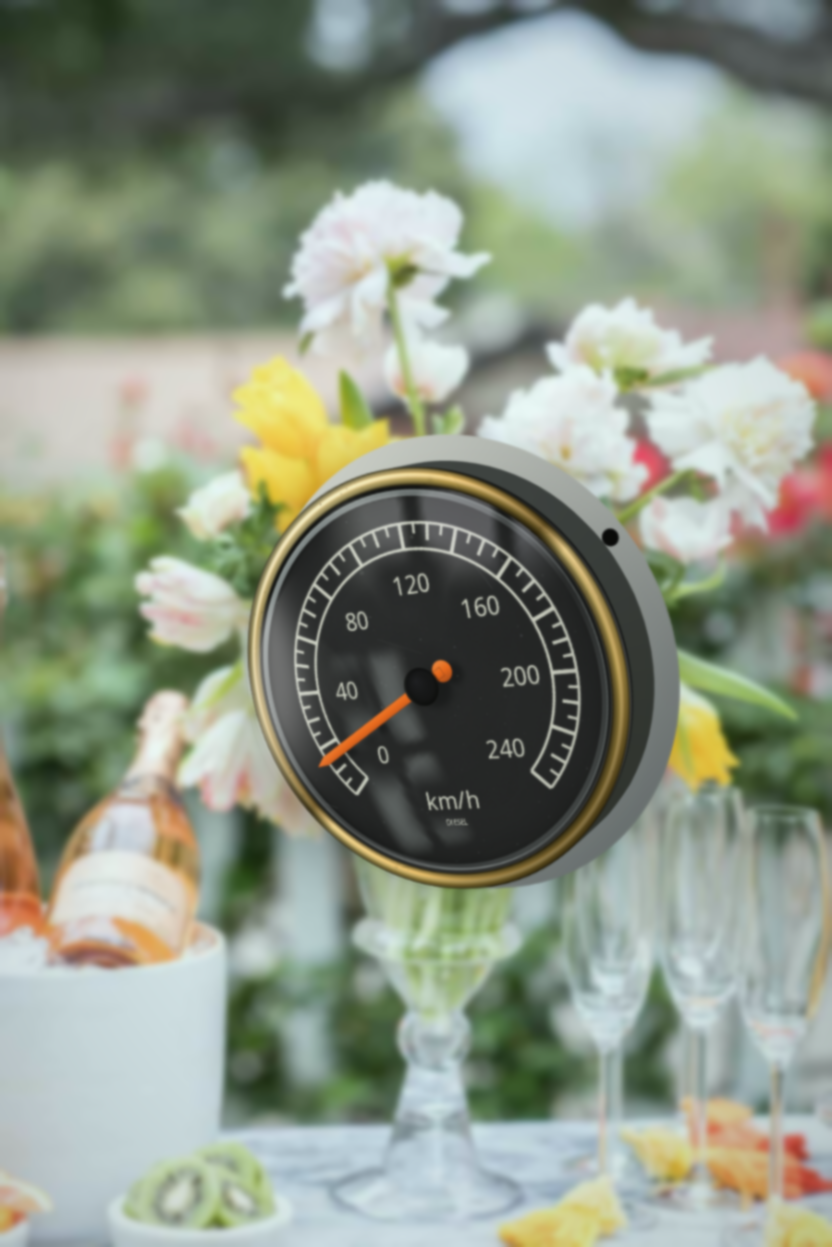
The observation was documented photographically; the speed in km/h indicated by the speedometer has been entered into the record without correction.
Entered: 15 km/h
